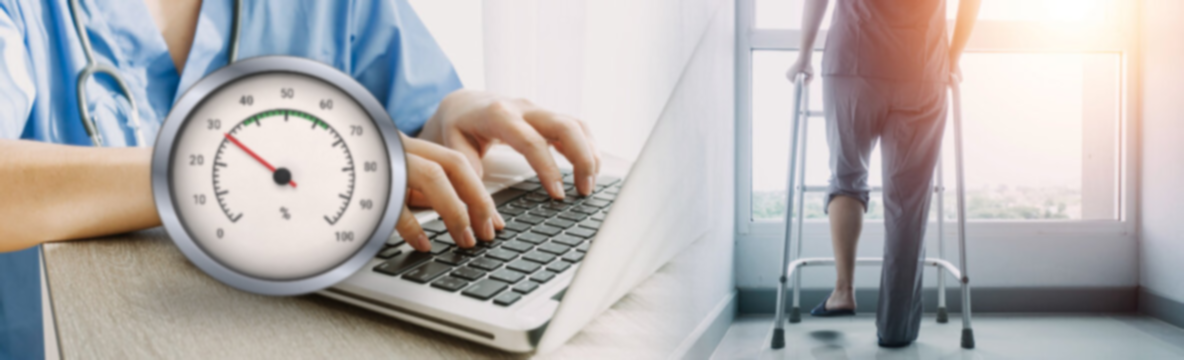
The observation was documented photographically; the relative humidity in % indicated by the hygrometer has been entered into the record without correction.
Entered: 30 %
